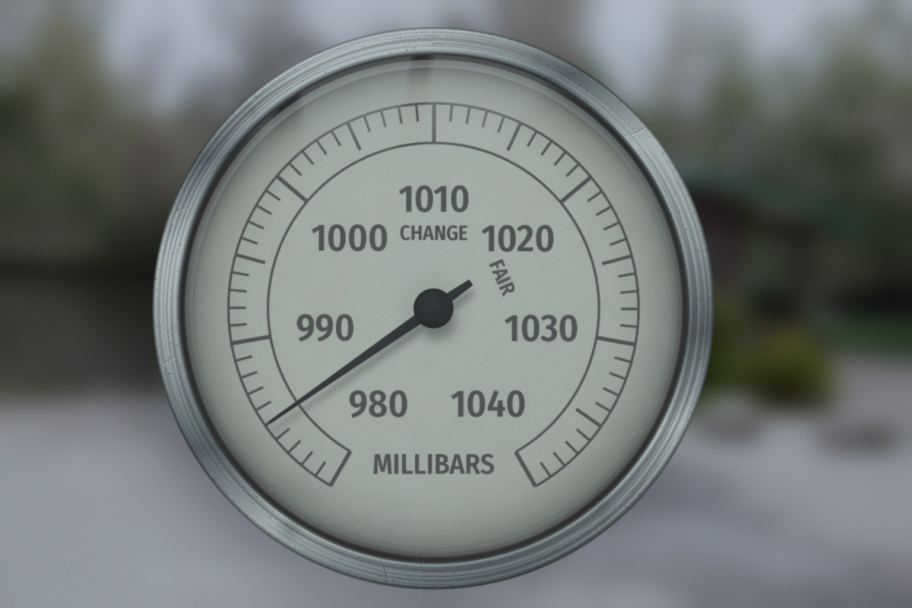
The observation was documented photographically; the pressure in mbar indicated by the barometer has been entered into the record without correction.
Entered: 985 mbar
